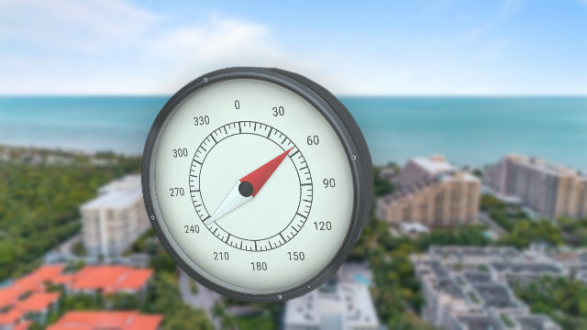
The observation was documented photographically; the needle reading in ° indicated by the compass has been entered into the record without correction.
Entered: 55 °
